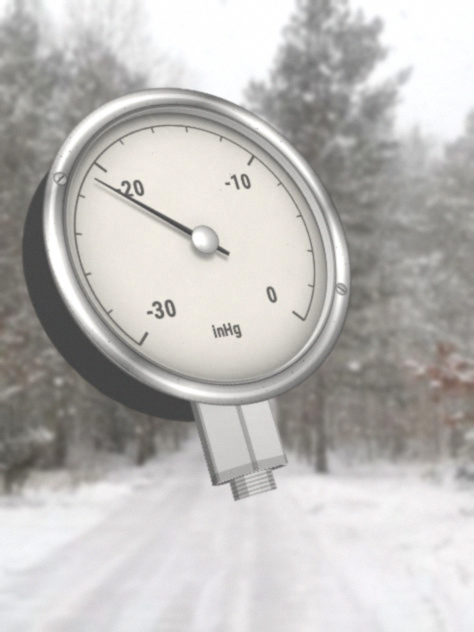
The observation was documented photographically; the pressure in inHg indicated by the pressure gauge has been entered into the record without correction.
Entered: -21 inHg
